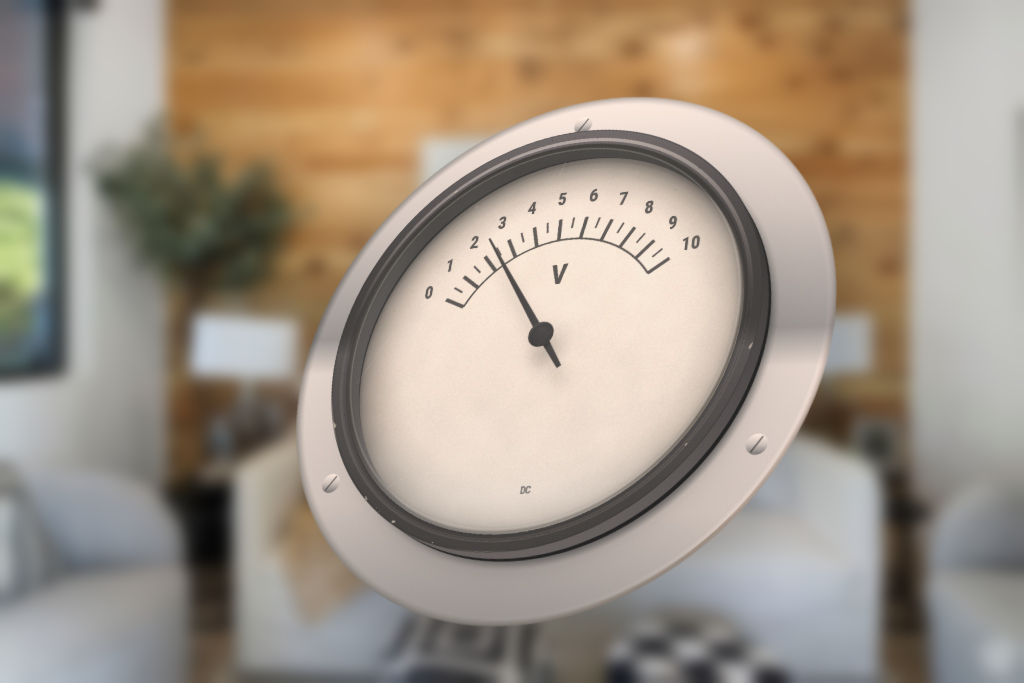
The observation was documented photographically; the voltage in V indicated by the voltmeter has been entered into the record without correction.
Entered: 2.5 V
